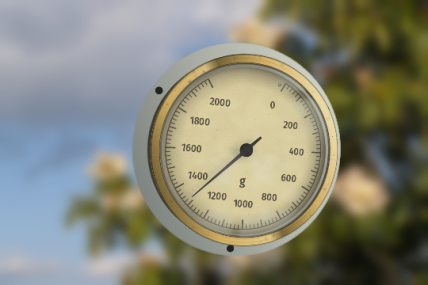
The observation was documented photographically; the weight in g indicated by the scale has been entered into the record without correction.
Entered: 1320 g
